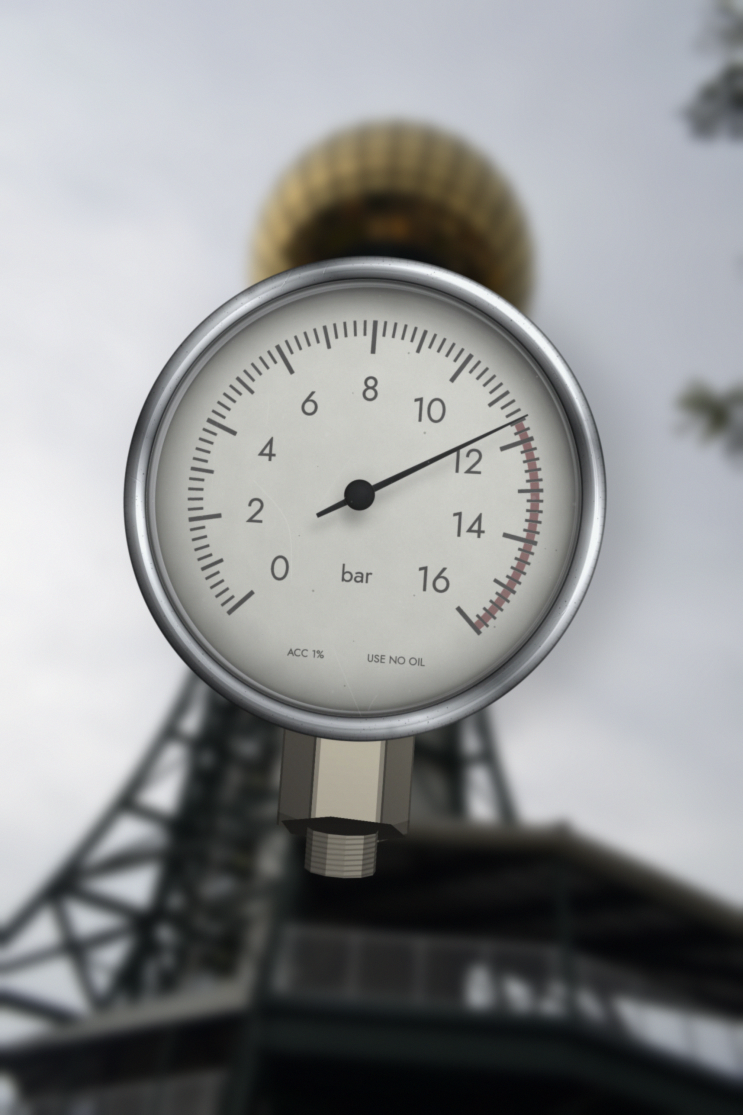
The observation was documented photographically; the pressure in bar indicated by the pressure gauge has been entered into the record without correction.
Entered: 11.6 bar
